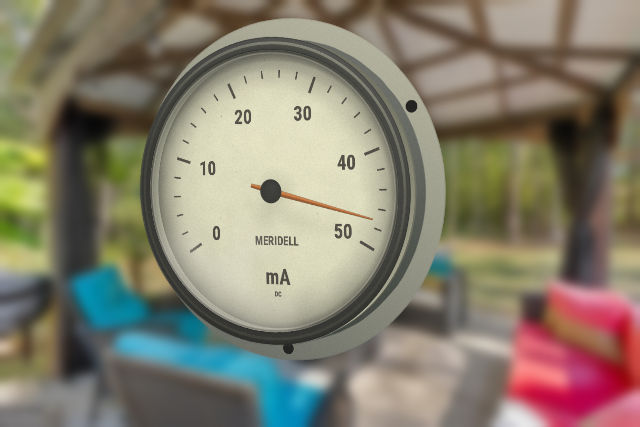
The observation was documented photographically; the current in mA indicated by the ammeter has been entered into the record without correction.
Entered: 47 mA
